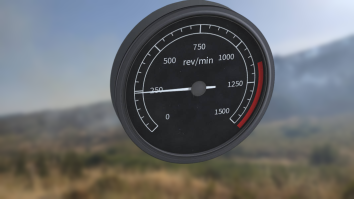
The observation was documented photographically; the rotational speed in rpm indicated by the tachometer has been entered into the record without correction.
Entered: 250 rpm
